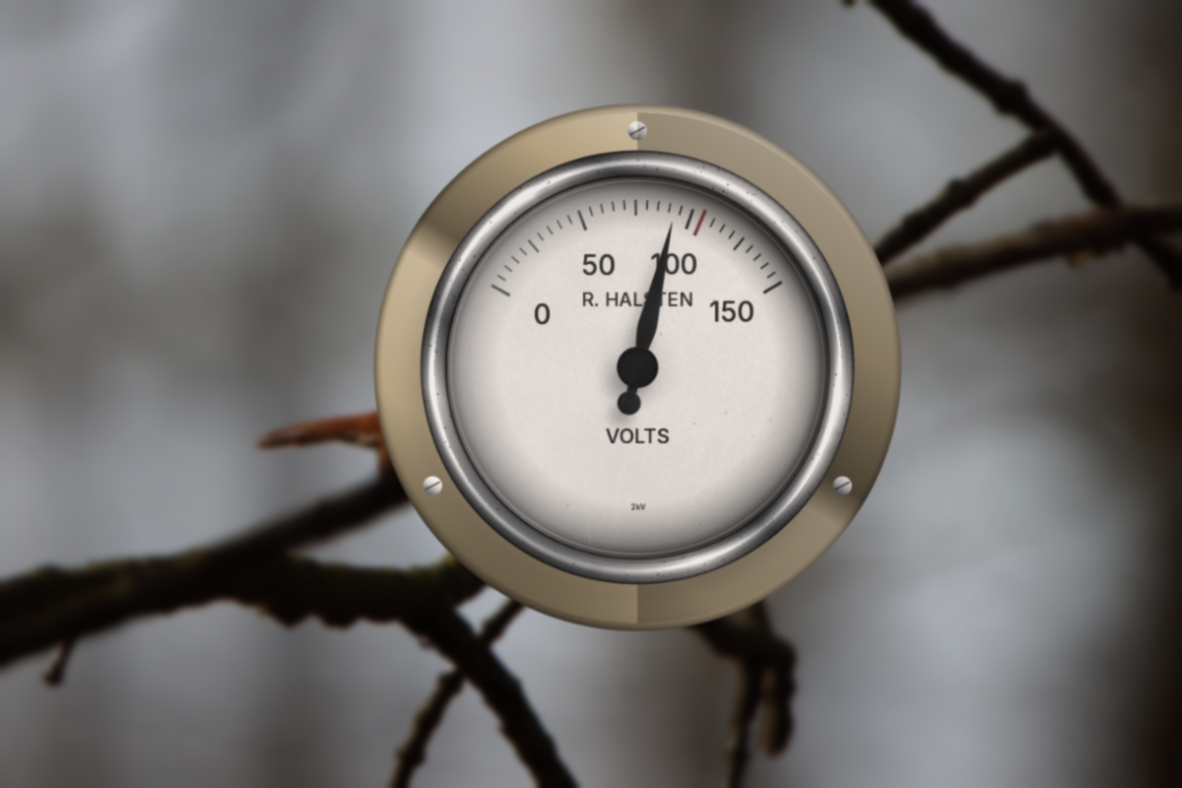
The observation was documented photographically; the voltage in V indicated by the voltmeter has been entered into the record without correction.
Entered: 92.5 V
